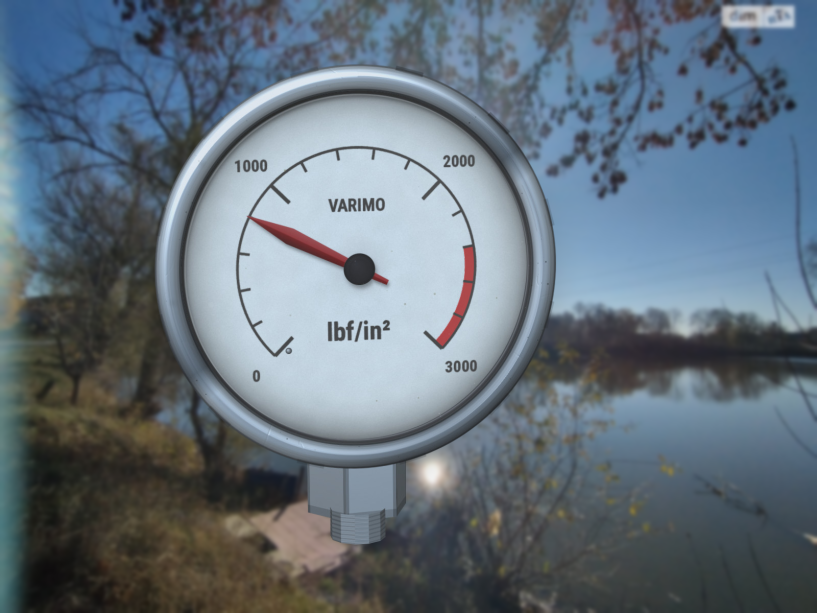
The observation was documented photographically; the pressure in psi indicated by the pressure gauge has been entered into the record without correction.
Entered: 800 psi
